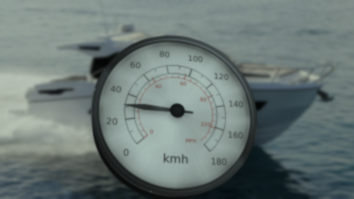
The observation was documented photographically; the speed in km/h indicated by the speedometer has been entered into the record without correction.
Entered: 30 km/h
